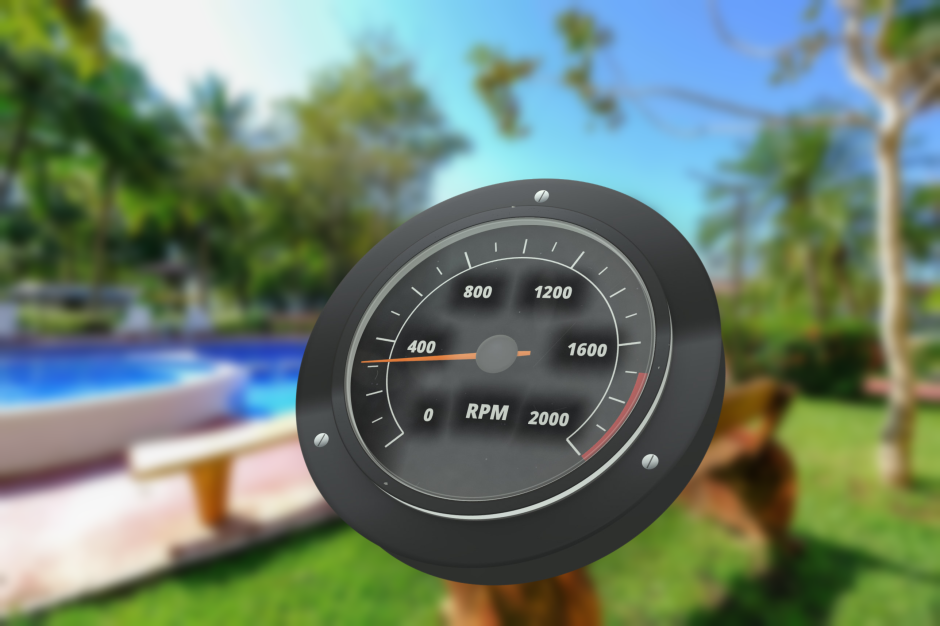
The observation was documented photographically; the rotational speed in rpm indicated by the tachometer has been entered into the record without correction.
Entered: 300 rpm
